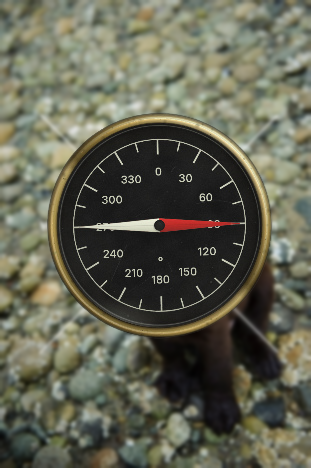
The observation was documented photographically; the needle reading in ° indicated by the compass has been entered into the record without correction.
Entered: 90 °
